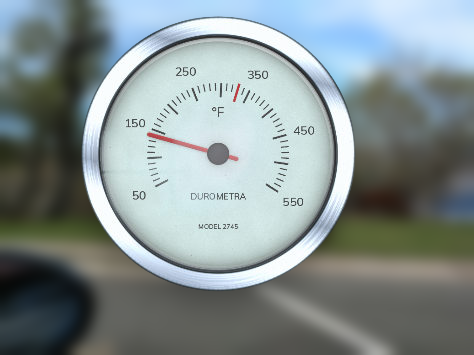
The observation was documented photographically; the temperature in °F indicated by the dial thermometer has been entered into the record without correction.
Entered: 140 °F
